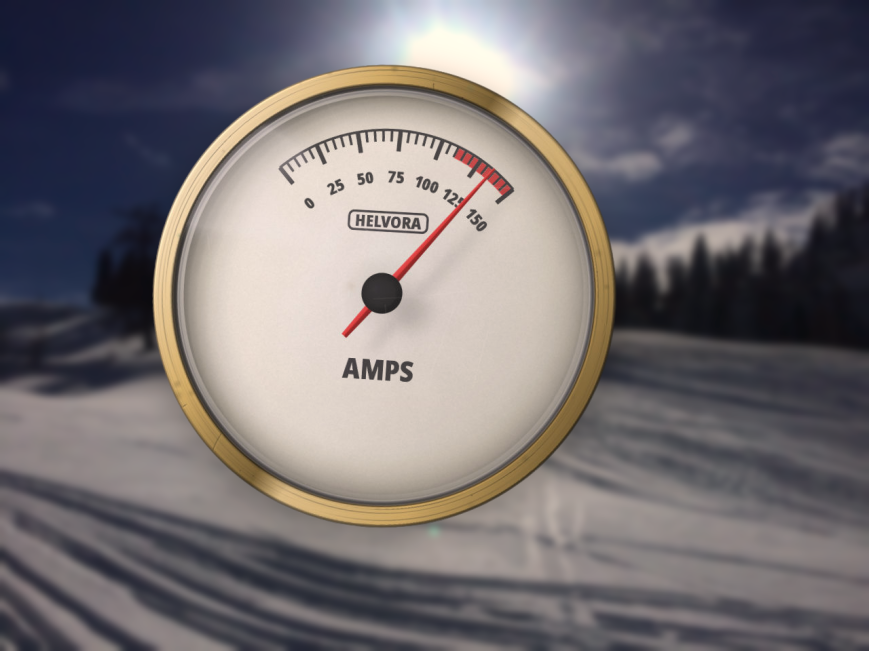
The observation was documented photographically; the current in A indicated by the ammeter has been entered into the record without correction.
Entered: 135 A
